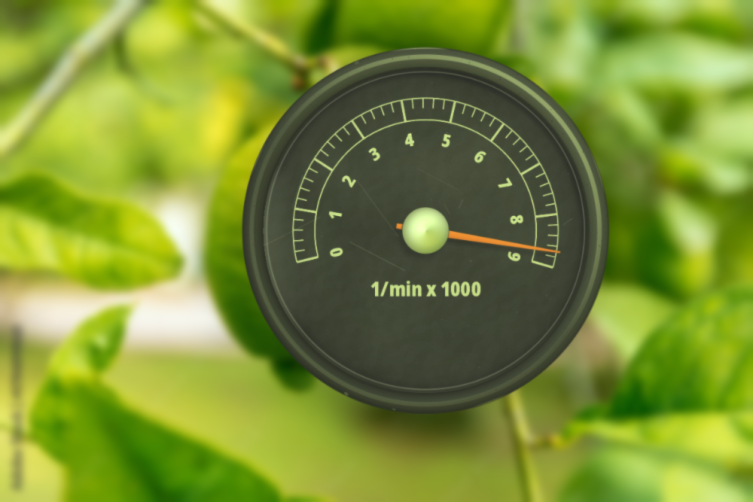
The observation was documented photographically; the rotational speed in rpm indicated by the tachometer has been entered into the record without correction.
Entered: 8700 rpm
